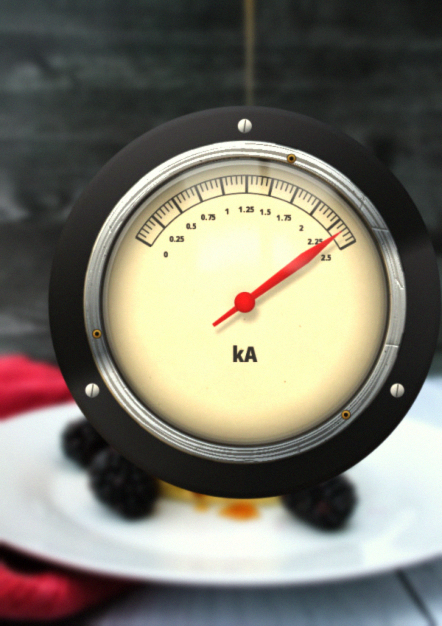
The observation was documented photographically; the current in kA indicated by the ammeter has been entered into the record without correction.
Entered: 2.35 kA
